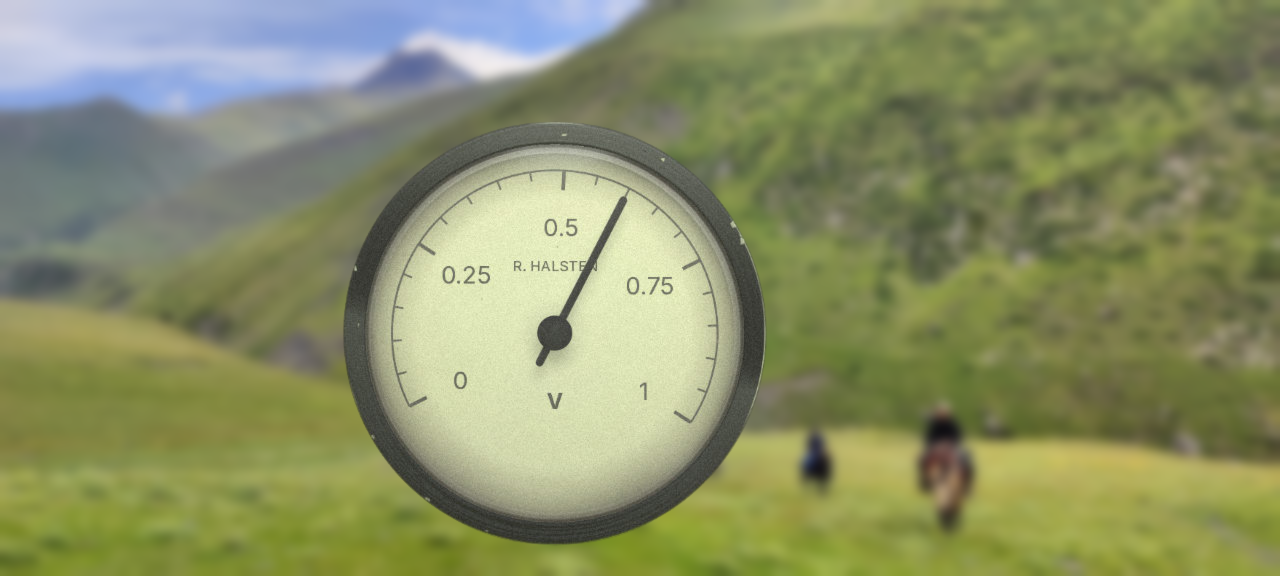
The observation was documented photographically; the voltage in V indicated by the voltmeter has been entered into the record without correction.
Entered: 0.6 V
